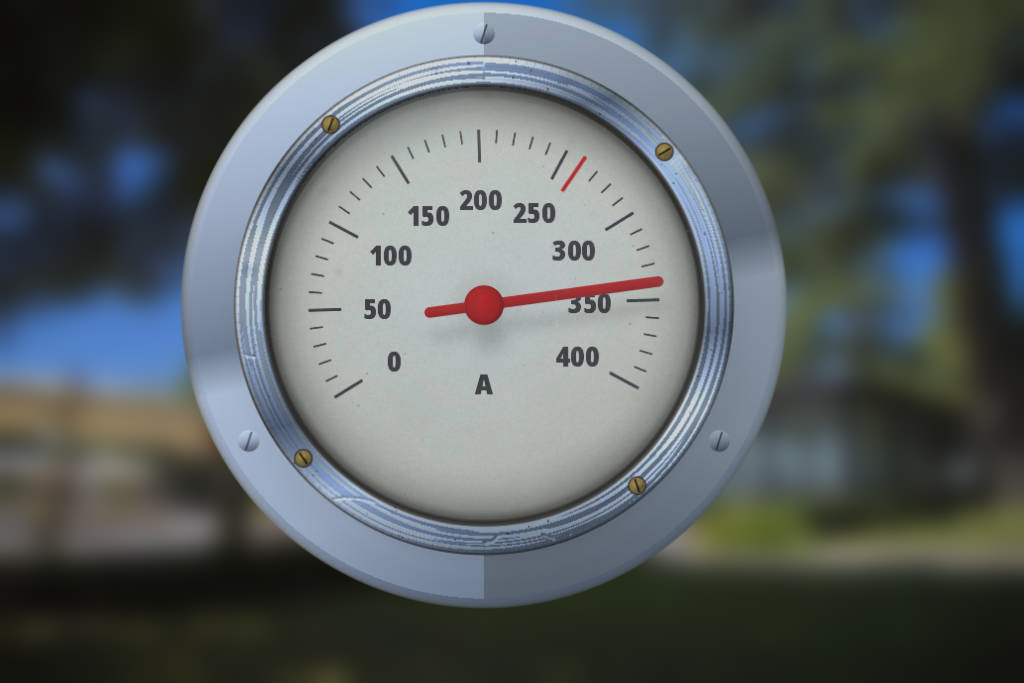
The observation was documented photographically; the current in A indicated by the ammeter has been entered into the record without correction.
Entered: 340 A
